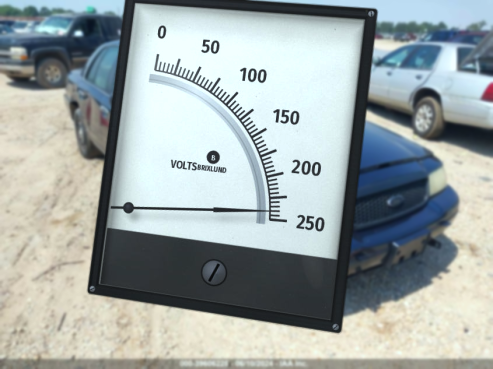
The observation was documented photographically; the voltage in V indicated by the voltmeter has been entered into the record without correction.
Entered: 240 V
